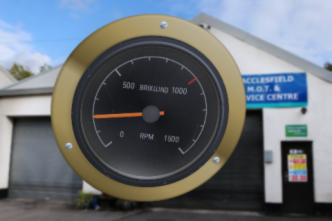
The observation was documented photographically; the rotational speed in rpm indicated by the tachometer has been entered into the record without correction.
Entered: 200 rpm
